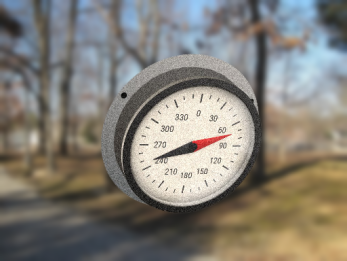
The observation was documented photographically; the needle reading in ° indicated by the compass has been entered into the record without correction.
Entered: 70 °
